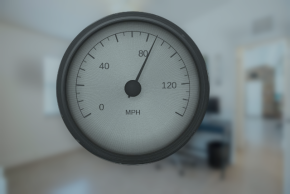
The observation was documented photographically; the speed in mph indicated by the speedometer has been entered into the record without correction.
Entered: 85 mph
